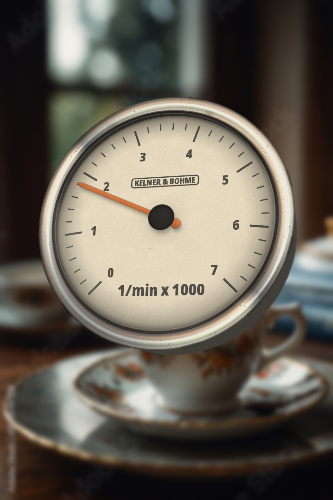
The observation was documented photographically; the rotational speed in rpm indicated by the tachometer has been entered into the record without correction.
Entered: 1800 rpm
